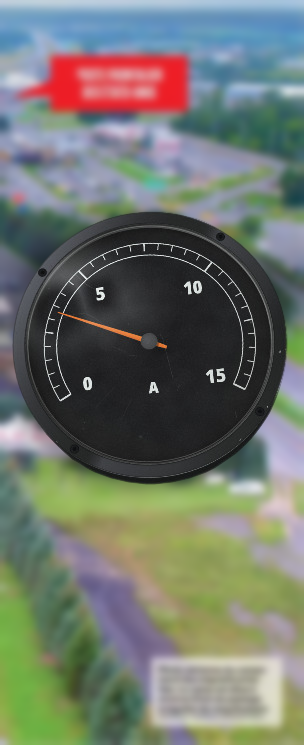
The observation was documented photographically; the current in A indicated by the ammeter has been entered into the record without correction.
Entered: 3.25 A
